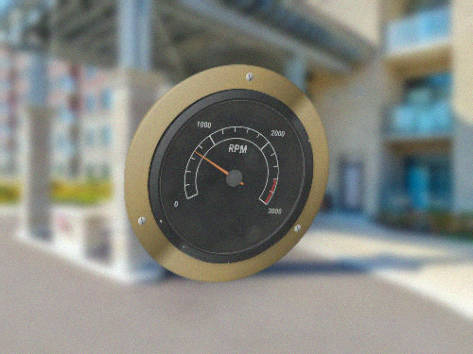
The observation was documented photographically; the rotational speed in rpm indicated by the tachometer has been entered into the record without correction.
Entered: 700 rpm
